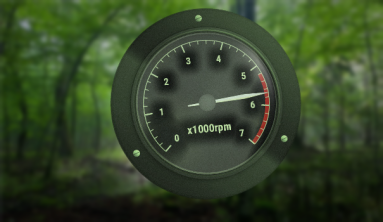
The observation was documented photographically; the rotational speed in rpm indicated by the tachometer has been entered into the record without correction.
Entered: 5700 rpm
